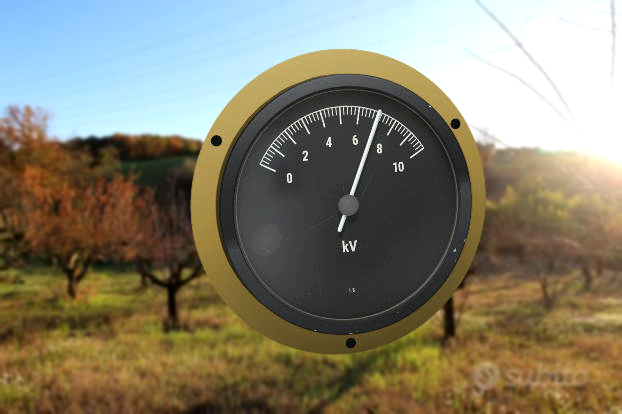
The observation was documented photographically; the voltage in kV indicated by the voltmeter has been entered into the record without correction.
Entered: 7 kV
